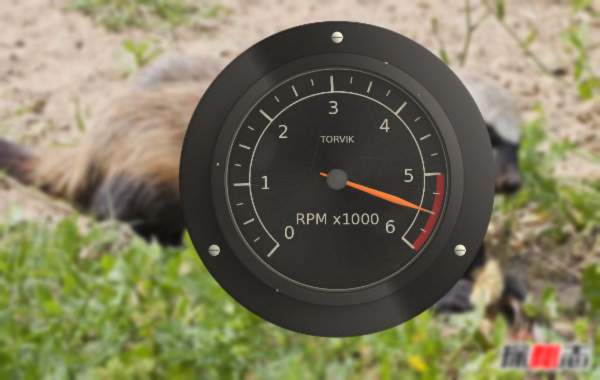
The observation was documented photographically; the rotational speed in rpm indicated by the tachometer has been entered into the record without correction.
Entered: 5500 rpm
